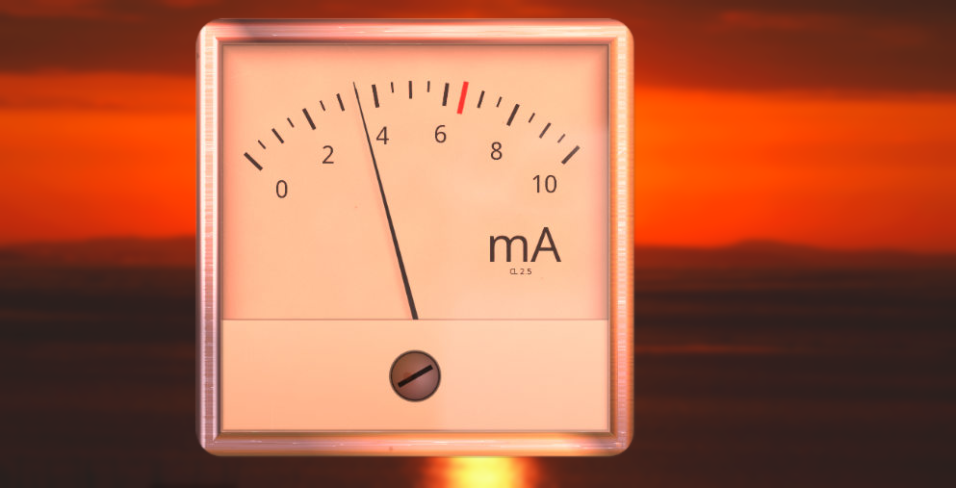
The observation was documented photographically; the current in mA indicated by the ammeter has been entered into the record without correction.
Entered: 3.5 mA
